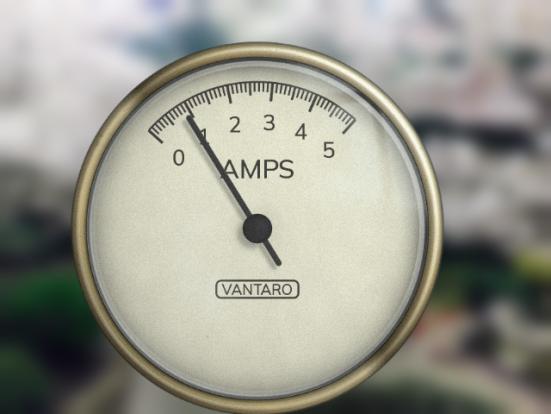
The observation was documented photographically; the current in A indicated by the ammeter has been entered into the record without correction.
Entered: 0.9 A
